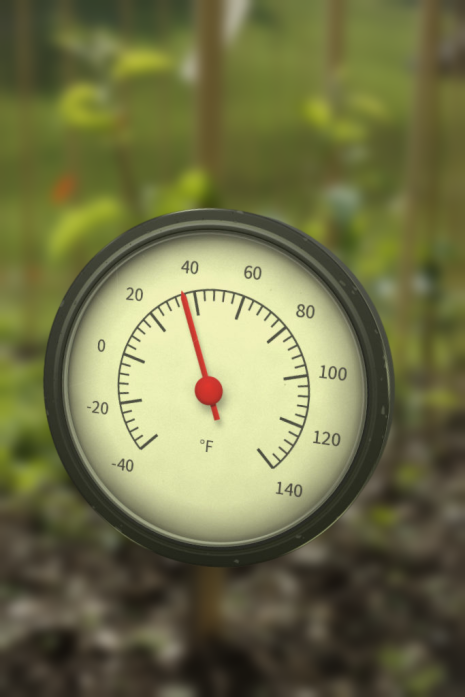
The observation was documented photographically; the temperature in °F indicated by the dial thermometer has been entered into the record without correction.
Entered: 36 °F
